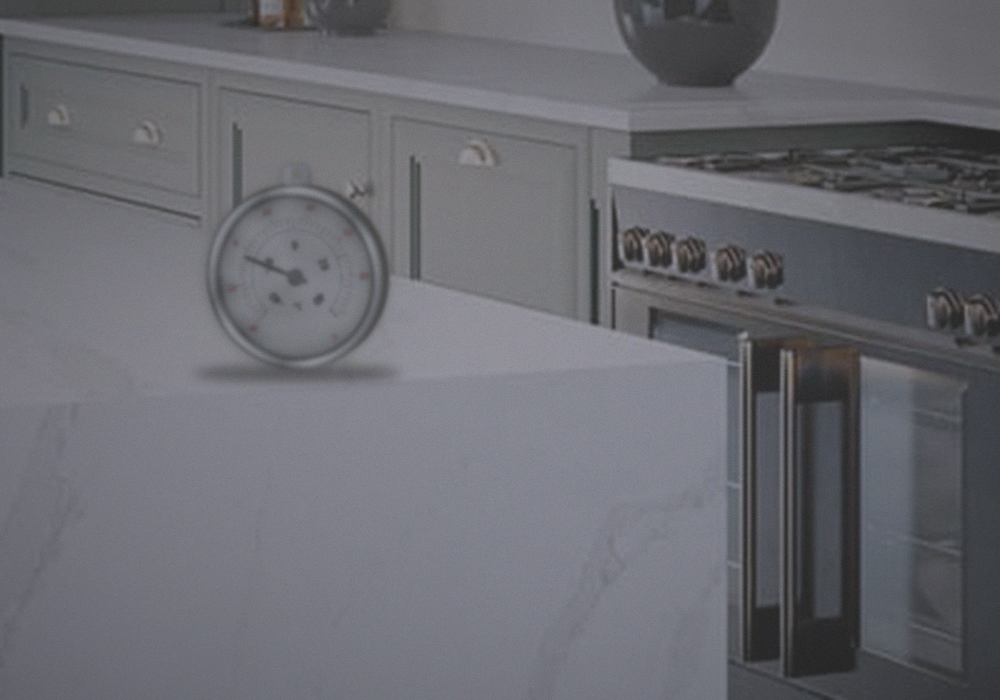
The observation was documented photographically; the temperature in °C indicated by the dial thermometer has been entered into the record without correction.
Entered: -20 °C
